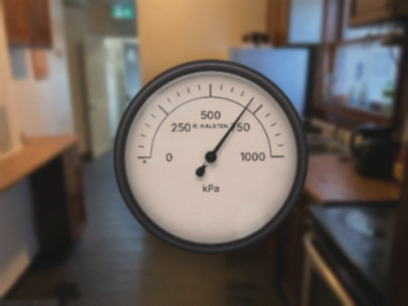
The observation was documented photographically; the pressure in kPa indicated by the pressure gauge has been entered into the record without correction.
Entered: 700 kPa
